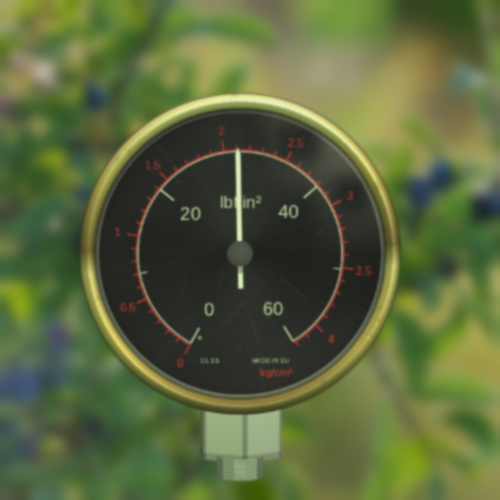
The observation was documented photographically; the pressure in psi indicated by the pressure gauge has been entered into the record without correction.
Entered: 30 psi
